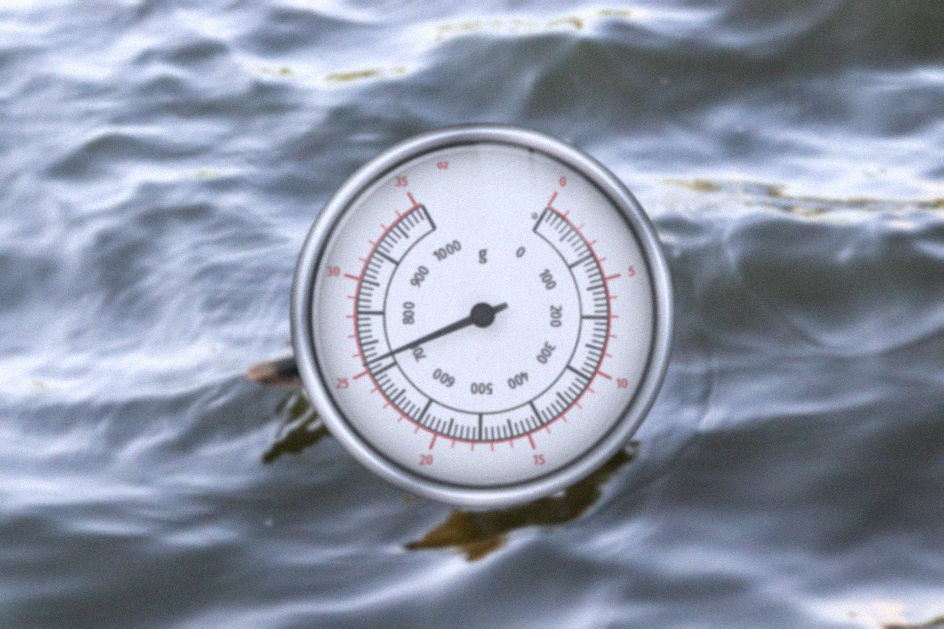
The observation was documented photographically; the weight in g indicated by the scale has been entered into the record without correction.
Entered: 720 g
